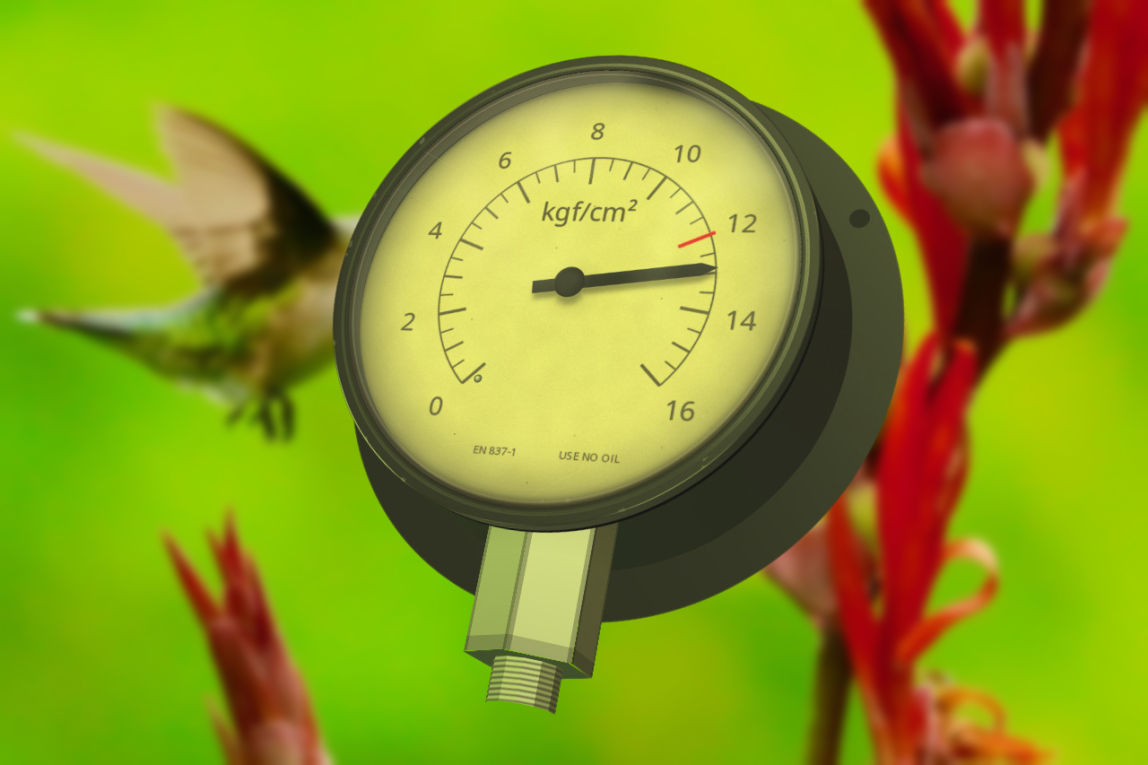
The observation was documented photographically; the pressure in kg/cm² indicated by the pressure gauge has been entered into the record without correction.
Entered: 13 kg/cm²
